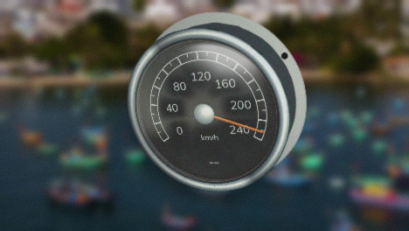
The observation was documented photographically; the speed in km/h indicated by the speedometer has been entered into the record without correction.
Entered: 230 km/h
